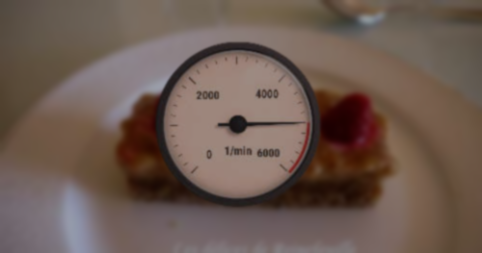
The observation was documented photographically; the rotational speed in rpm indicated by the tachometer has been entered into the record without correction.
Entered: 5000 rpm
